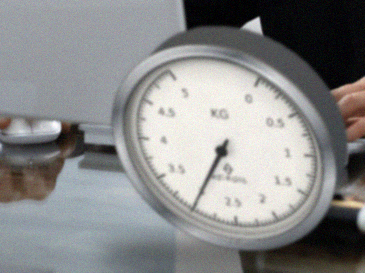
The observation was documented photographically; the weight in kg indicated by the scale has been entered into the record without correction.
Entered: 3 kg
